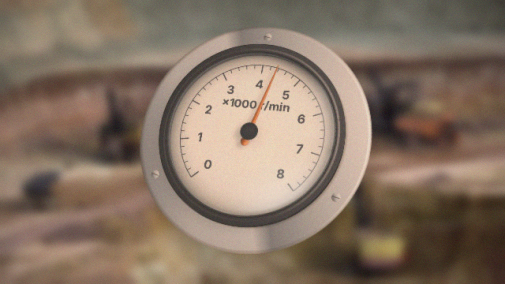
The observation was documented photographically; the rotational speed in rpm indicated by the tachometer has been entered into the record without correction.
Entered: 4400 rpm
